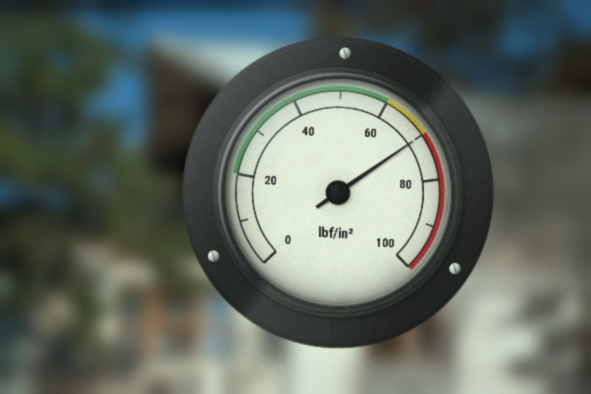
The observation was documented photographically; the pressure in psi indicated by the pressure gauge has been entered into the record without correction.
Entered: 70 psi
